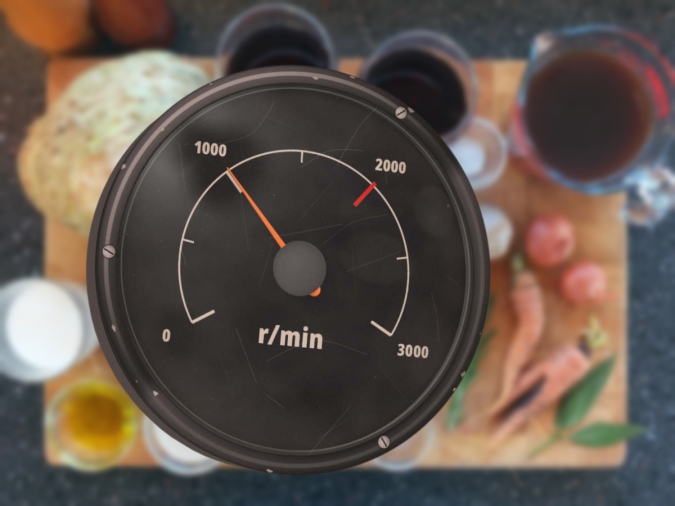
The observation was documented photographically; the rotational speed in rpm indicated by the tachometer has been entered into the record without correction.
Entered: 1000 rpm
